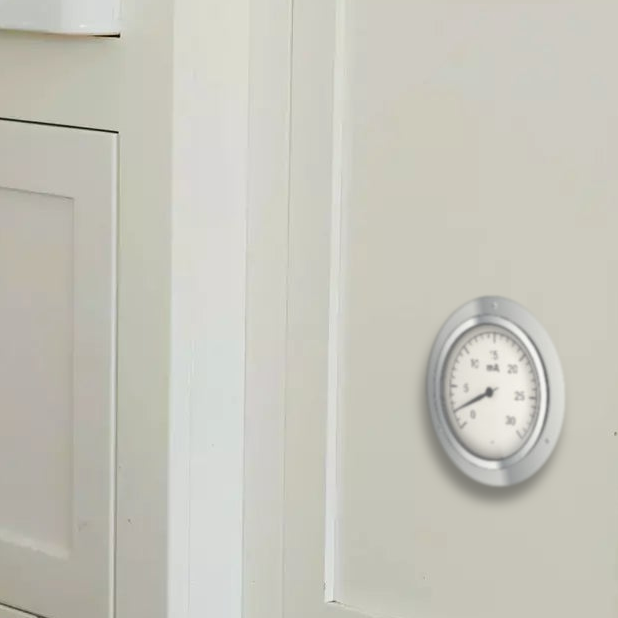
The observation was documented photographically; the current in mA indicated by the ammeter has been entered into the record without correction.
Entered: 2 mA
